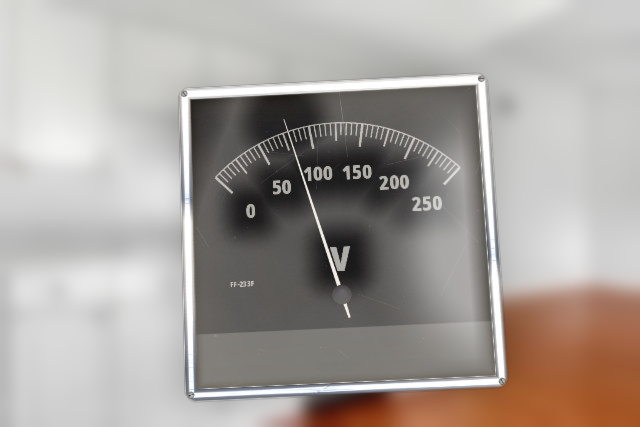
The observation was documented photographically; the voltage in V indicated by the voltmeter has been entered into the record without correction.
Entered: 80 V
